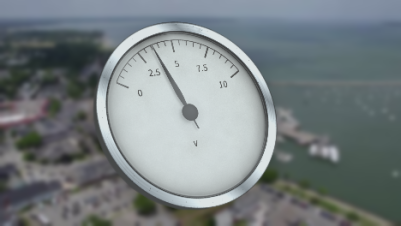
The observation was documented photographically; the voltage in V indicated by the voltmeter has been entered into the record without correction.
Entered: 3.5 V
